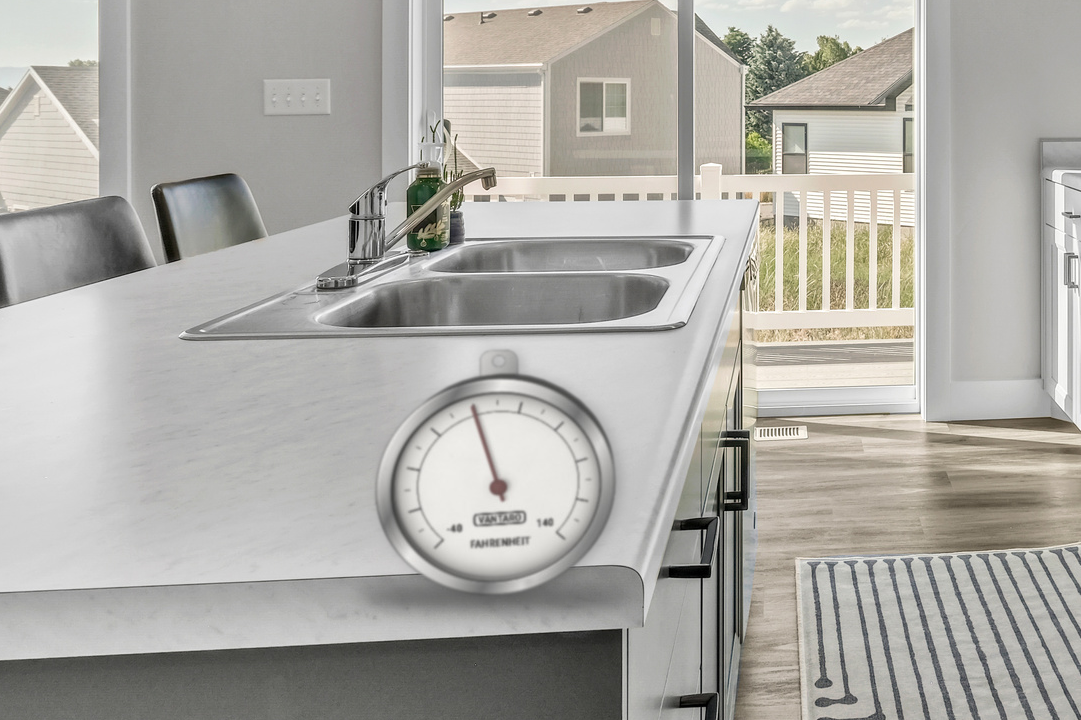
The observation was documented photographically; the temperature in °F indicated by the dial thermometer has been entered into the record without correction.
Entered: 40 °F
